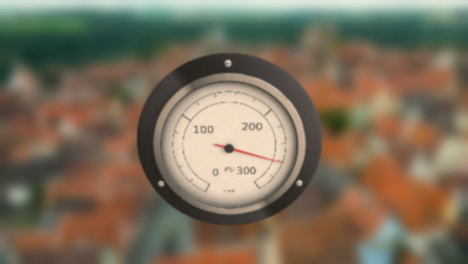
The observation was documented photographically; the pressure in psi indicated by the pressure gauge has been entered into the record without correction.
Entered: 260 psi
